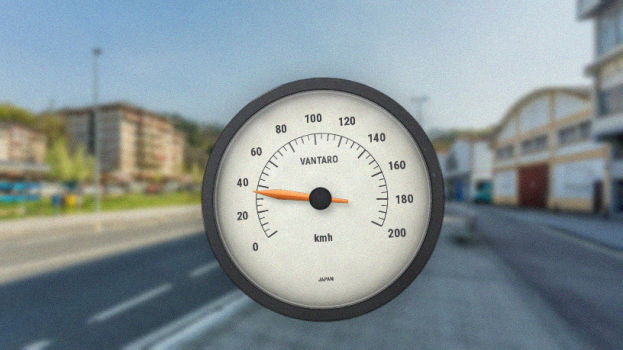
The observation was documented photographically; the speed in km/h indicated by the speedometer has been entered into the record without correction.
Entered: 35 km/h
